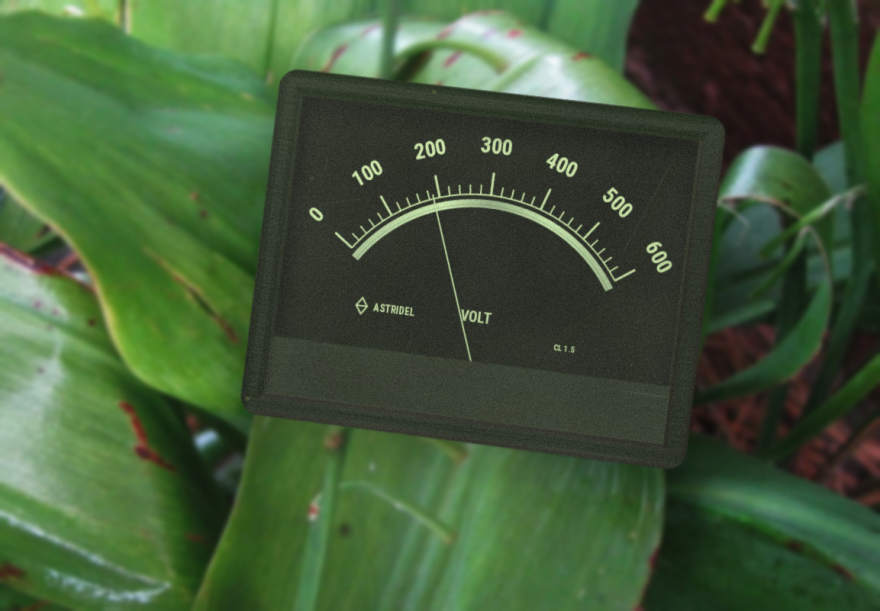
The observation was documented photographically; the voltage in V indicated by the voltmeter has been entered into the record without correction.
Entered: 190 V
